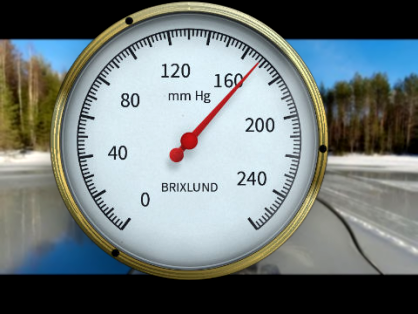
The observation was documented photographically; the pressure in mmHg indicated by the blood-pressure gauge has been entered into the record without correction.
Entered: 168 mmHg
